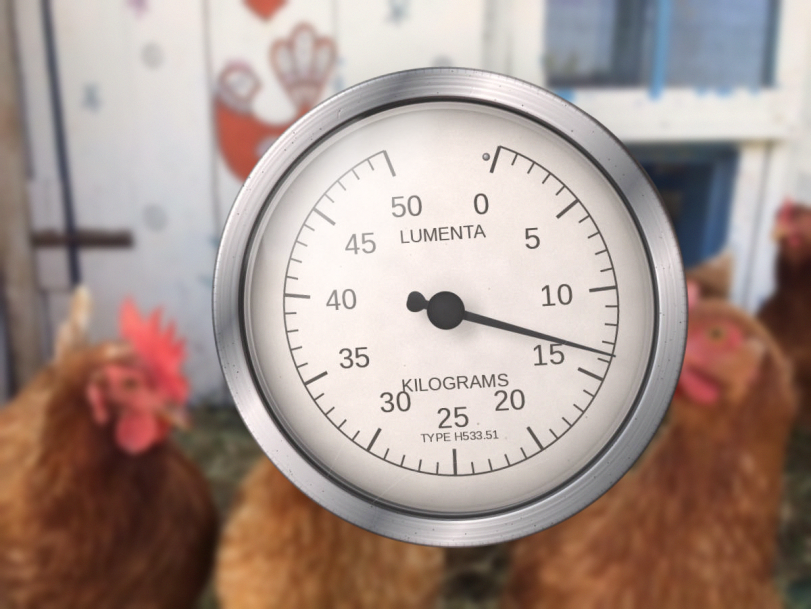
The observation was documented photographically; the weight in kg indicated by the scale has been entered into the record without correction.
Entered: 13.5 kg
